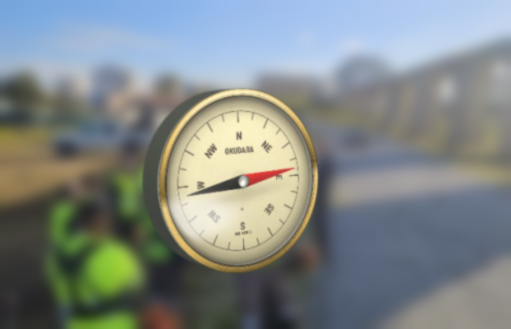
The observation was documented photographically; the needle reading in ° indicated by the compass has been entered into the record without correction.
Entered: 82.5 °
